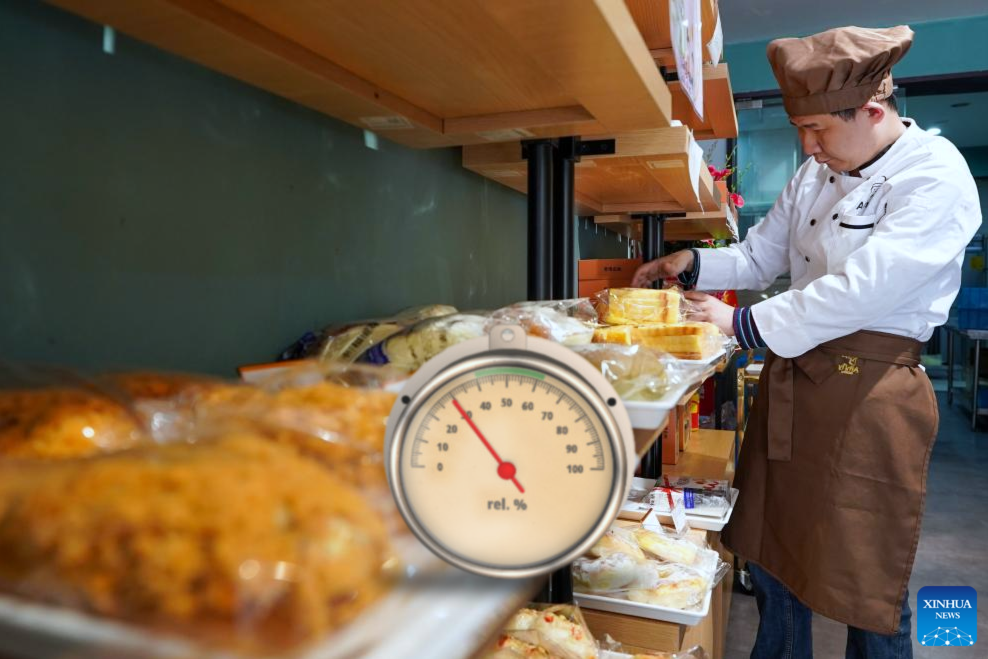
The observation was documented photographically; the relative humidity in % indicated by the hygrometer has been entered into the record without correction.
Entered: 30 %
